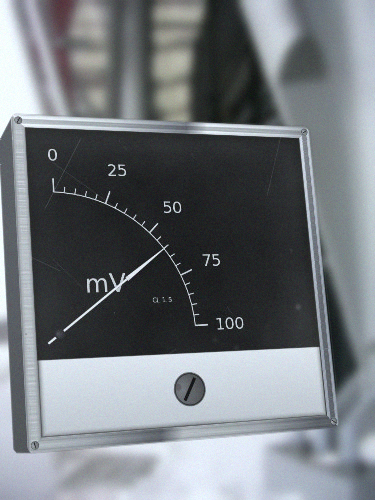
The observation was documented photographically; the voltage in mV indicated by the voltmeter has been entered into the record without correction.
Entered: 60 mV
